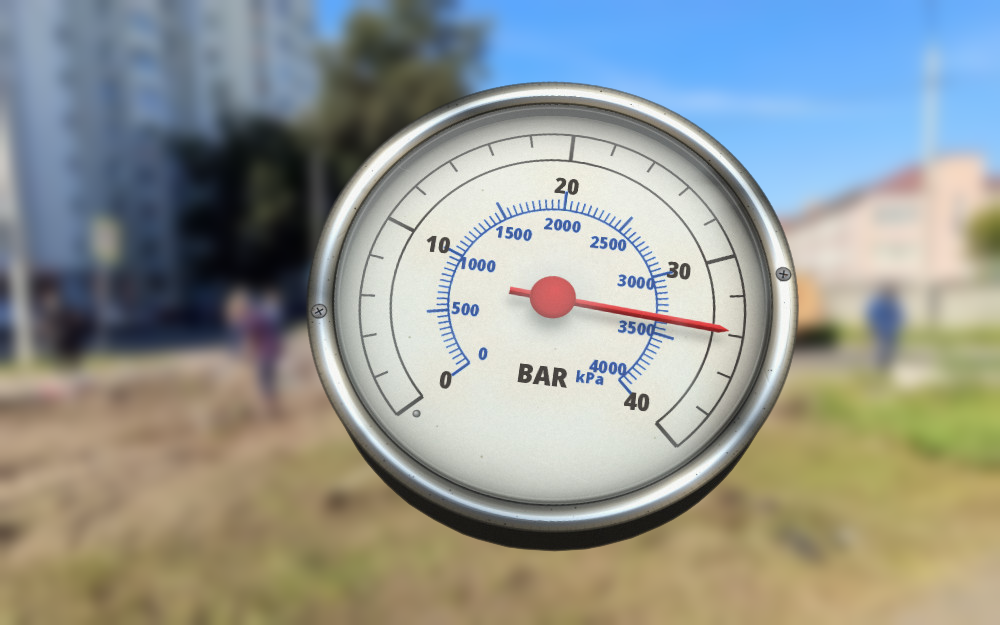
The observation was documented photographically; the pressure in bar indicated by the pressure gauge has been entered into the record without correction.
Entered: 34 bar
